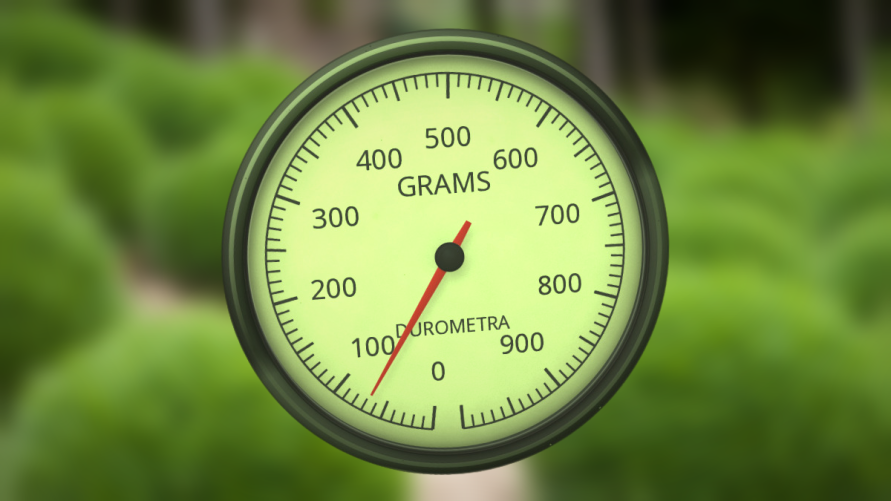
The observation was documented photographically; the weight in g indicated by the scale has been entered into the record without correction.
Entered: 70 g
